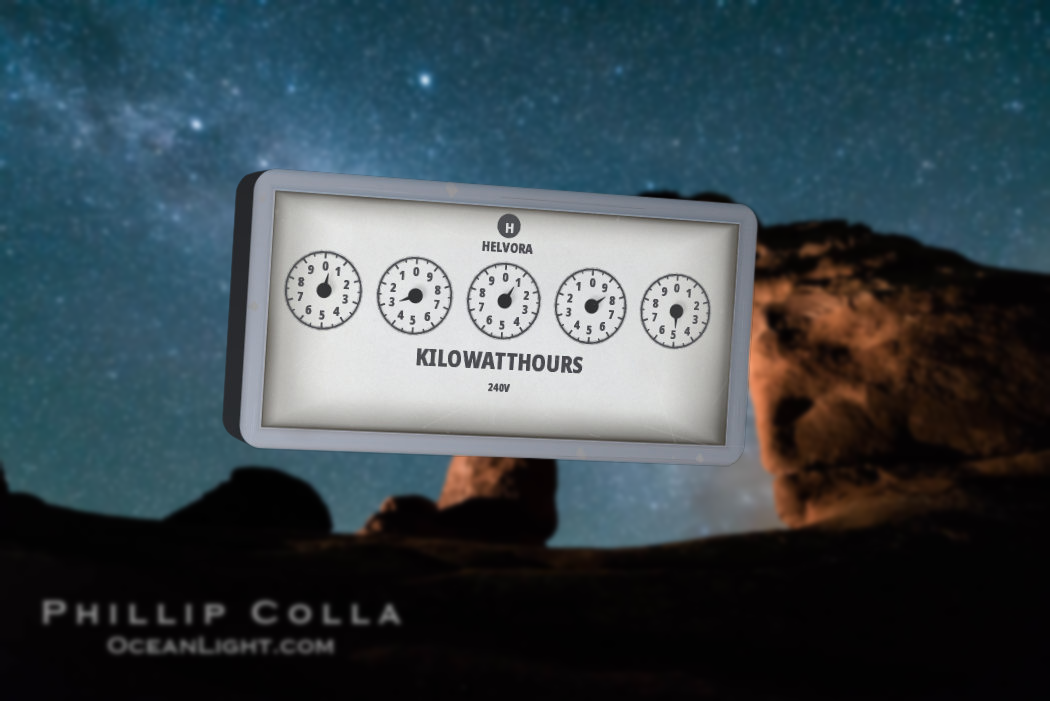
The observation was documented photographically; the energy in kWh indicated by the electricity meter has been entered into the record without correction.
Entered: 3085 kWh
